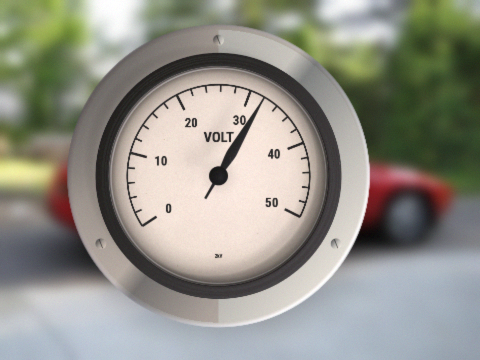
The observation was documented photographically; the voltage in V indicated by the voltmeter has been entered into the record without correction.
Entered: 32 V
